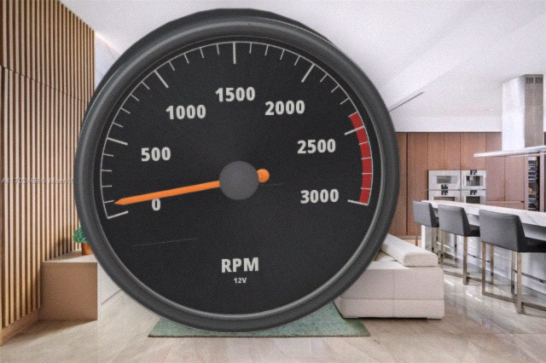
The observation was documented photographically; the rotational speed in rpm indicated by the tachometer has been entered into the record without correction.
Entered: 100 rpm
